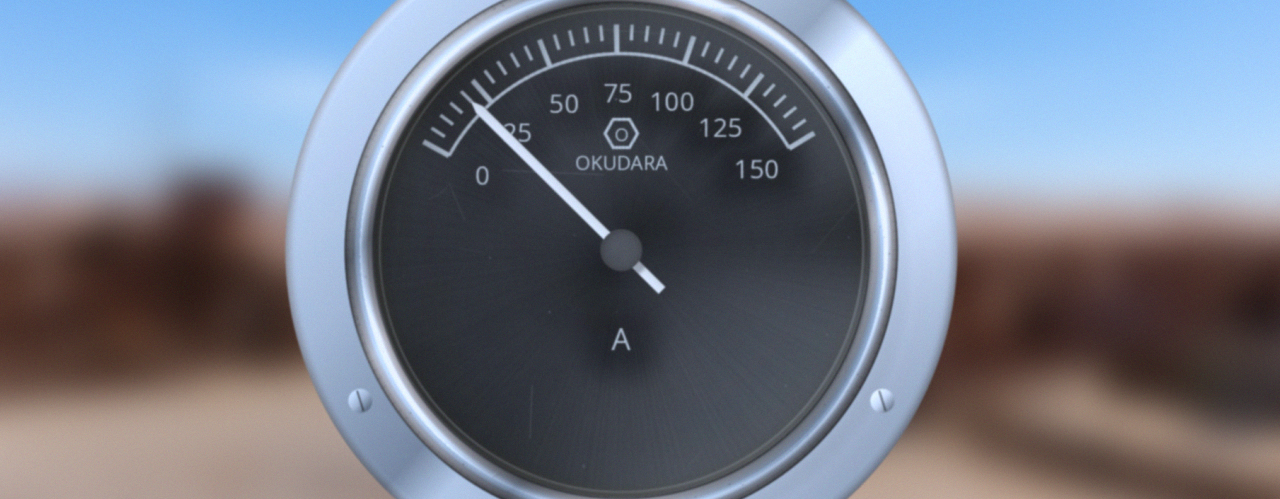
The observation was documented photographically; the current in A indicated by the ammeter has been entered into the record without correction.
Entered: 20 A
